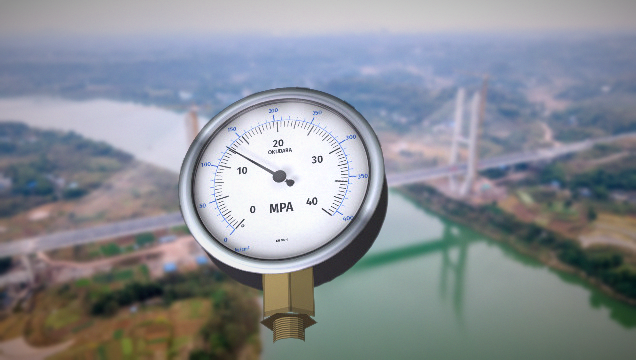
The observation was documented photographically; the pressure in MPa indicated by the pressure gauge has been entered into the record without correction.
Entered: 12.5 MPa
